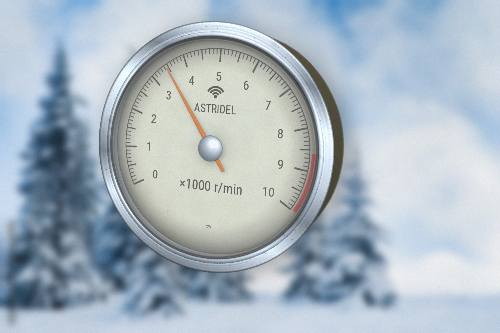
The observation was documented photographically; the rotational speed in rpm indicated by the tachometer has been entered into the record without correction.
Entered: 3500 rpm
